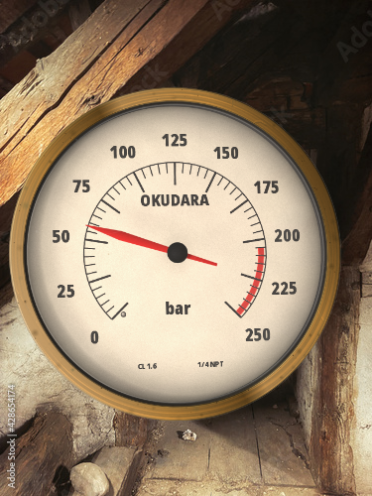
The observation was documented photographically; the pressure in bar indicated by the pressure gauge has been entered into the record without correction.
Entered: 57.5 bar
